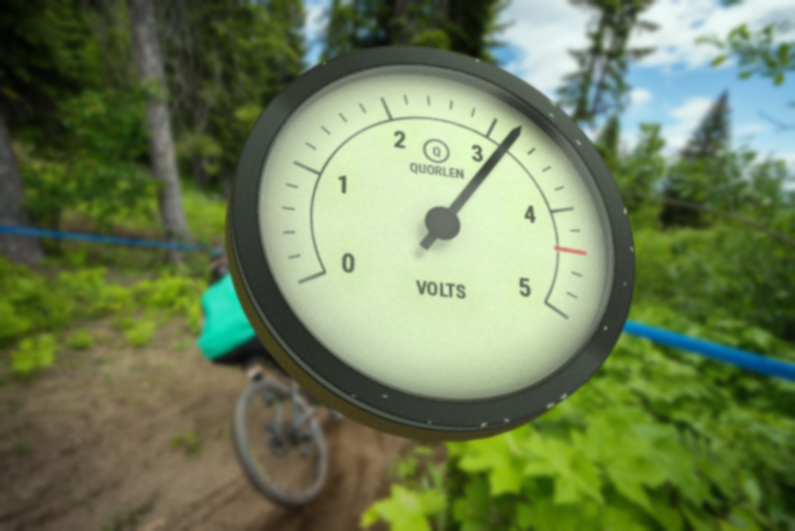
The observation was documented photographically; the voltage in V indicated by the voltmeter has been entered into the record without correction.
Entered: 3.2 V
